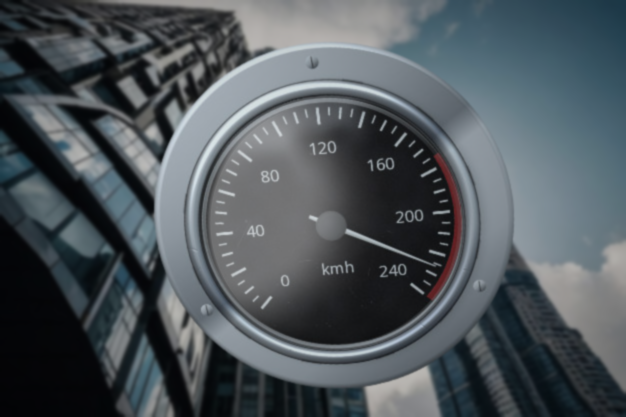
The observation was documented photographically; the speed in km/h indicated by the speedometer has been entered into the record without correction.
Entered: 225 km/h
